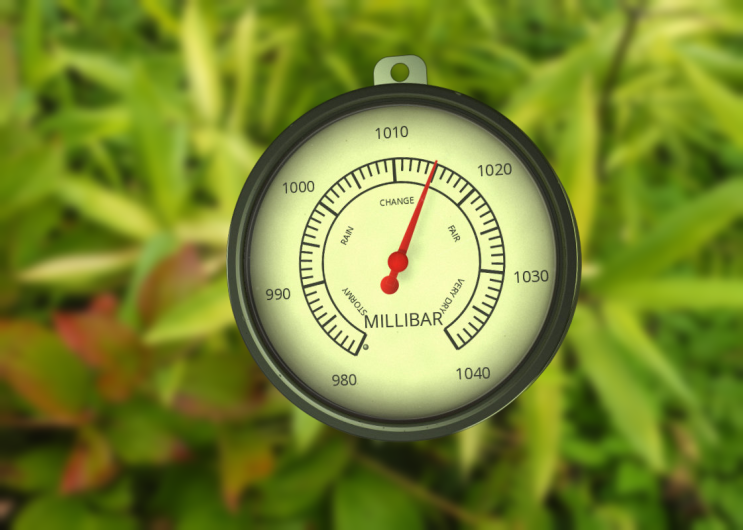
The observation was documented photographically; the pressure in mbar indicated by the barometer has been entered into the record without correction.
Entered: 1015 mbar
